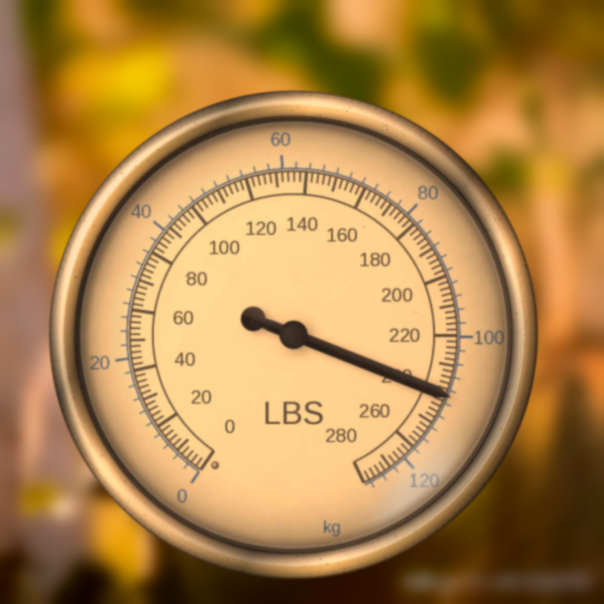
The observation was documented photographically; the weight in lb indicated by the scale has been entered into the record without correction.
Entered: 240 lb
